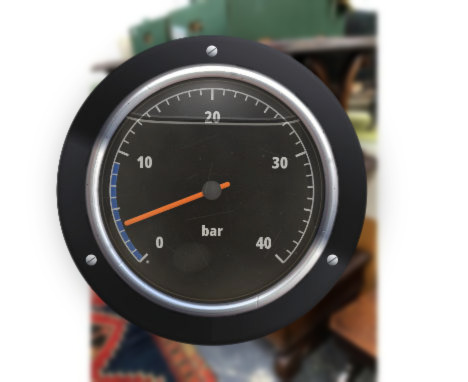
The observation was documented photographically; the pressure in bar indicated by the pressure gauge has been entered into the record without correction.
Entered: 3.5 bar
